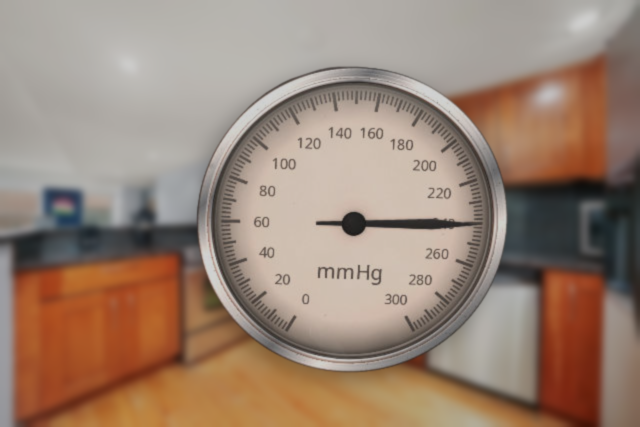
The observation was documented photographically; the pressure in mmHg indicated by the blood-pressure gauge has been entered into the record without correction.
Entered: 240 mmHg
